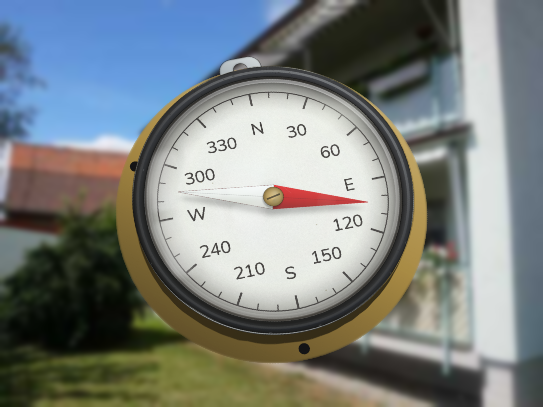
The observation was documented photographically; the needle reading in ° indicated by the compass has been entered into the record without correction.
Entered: 105 °
